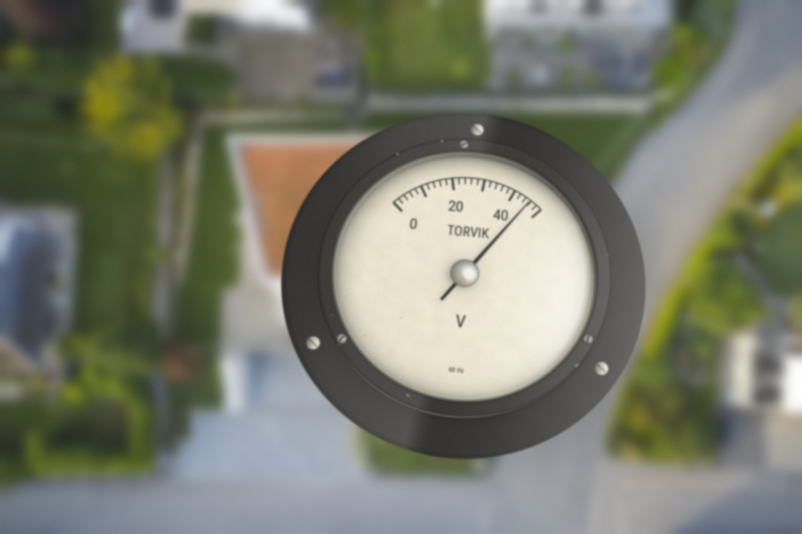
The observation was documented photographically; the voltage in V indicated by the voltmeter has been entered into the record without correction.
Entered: 46 V
